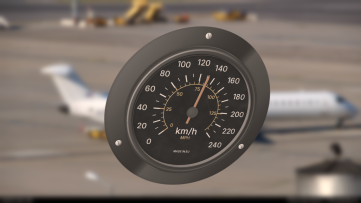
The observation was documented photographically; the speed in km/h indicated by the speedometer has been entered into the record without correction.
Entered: 130 km/h
